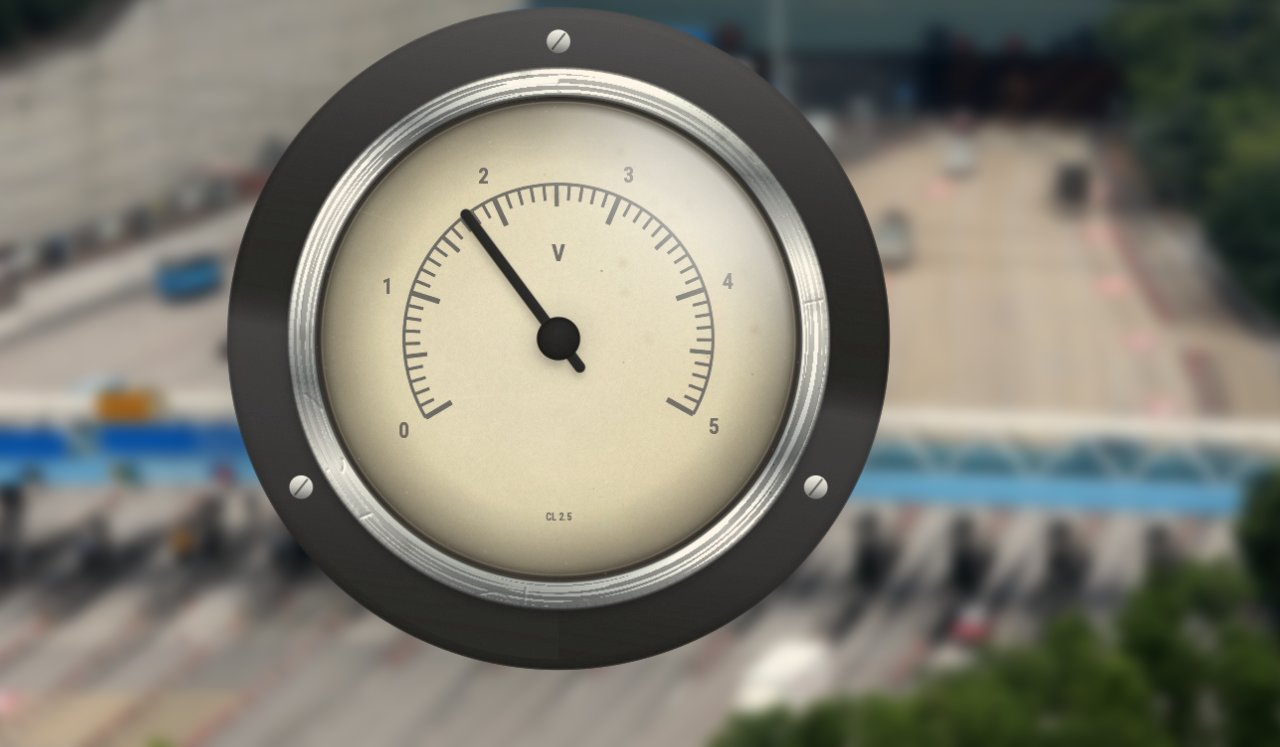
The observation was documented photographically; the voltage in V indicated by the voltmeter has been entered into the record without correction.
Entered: 1.75 V
